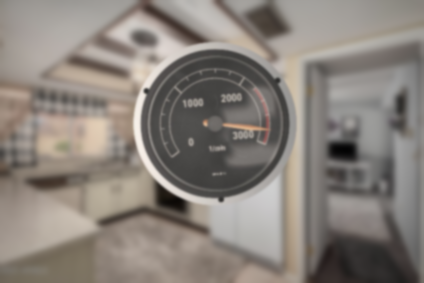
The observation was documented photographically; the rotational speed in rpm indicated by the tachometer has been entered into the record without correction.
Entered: 2800 rpm
